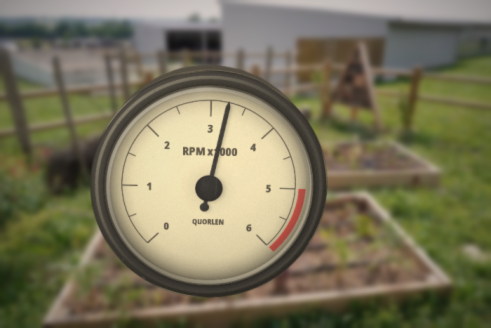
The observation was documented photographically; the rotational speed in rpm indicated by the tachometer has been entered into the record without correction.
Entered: 3250 rpm
